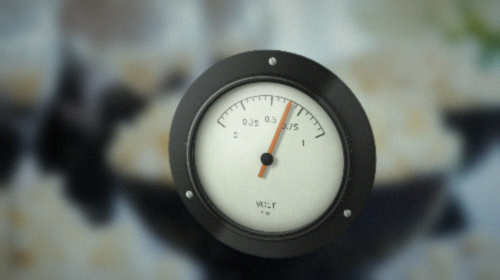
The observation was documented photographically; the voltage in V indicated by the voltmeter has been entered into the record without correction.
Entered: 0.65 V
